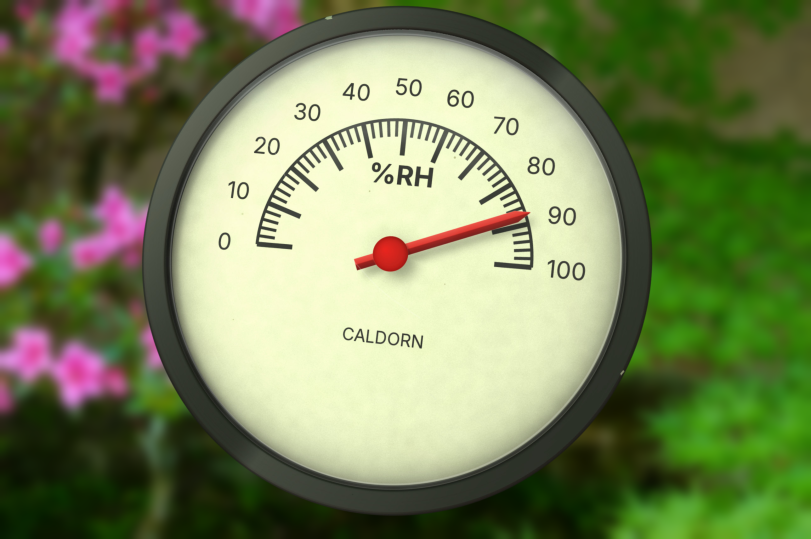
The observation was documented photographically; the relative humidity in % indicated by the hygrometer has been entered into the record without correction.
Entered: 88 %
